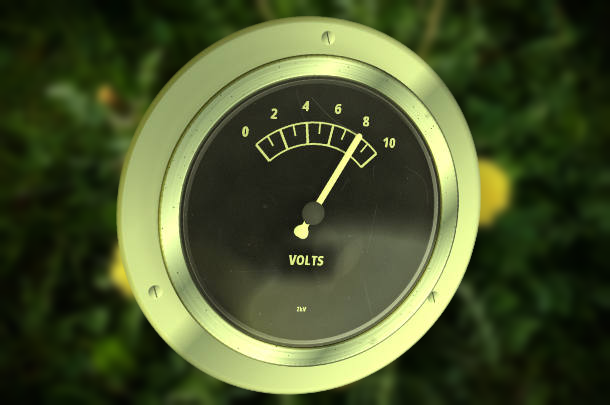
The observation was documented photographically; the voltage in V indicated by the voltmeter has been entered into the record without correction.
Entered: 8 V
